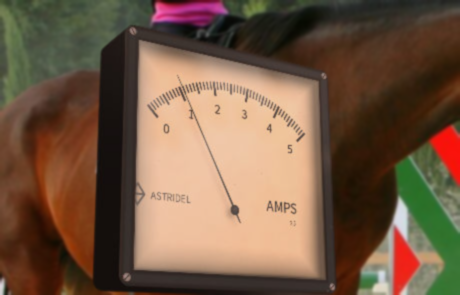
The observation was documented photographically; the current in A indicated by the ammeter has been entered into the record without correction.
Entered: 1 A
